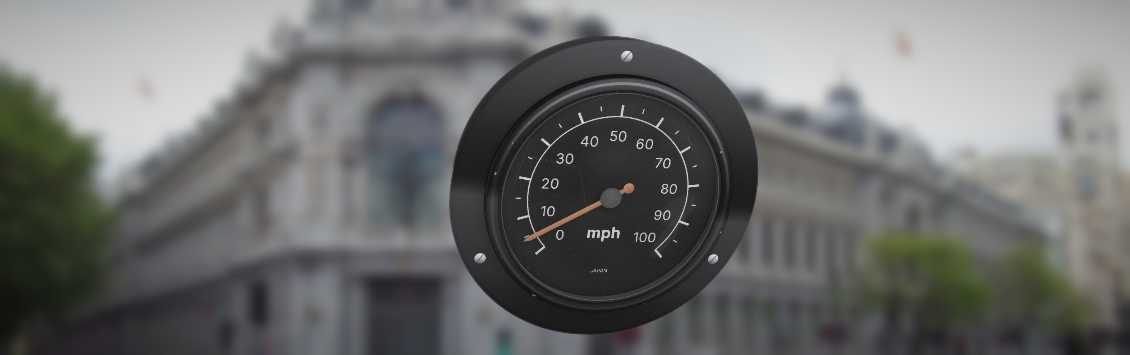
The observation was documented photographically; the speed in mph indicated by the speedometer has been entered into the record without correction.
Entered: 5 mph
